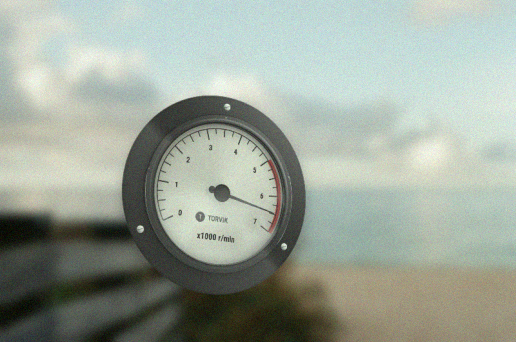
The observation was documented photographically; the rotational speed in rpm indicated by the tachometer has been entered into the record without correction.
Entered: 6500 rpm
